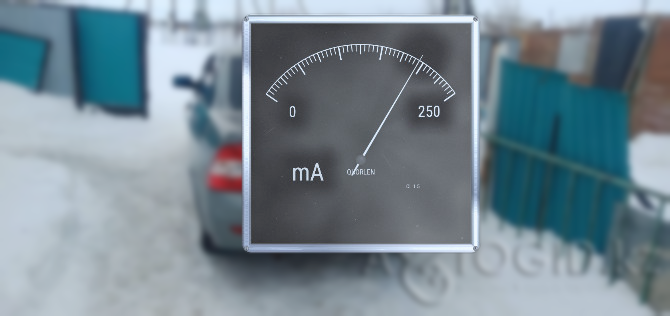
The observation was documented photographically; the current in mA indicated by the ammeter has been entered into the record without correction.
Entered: 195 mA
